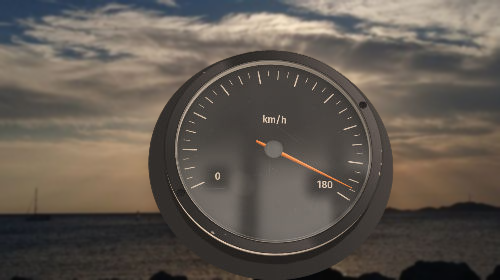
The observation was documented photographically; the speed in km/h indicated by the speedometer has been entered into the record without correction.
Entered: 175 km/h
